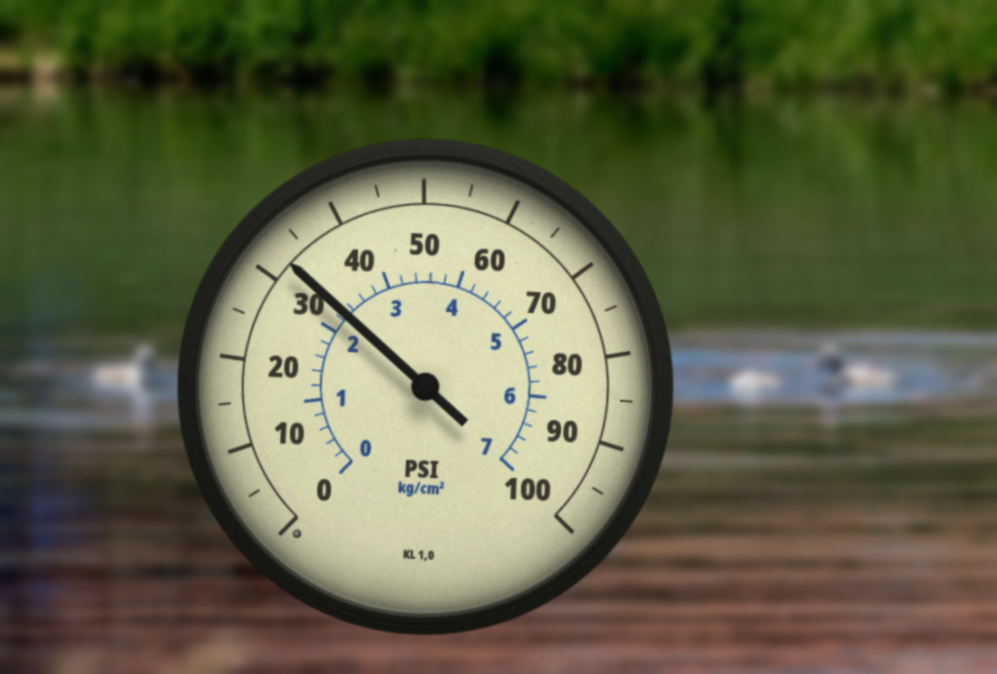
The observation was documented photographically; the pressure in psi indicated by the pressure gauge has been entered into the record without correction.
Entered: 32.5 psi
